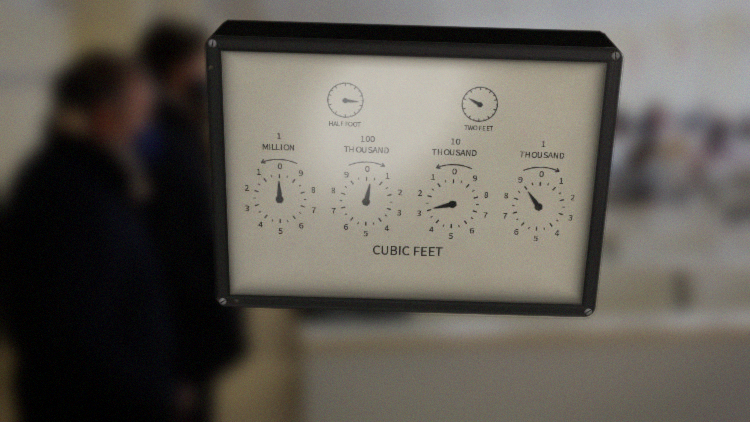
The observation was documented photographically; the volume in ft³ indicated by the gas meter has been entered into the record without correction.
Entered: 2900 ft³
